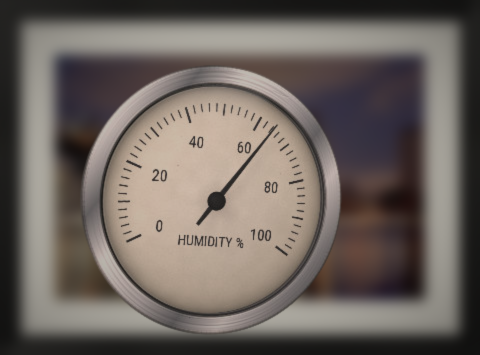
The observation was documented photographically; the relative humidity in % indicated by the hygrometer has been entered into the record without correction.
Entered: 64 %
